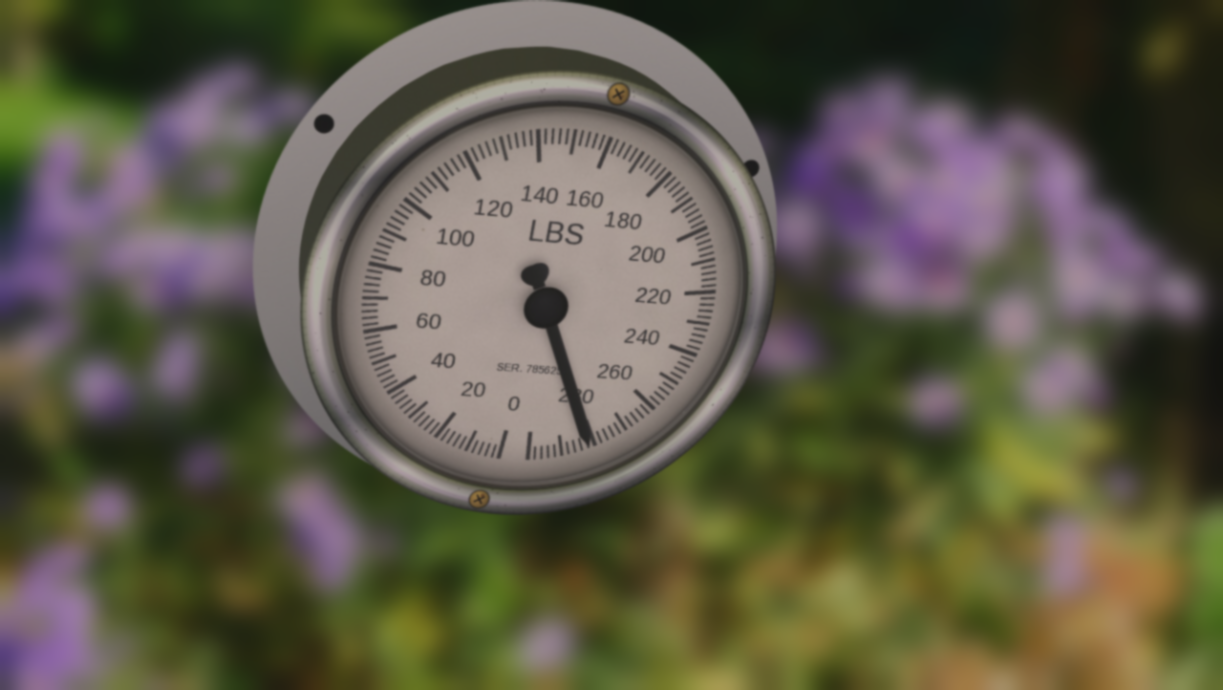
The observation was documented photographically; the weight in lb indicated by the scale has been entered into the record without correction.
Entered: 282 lb
